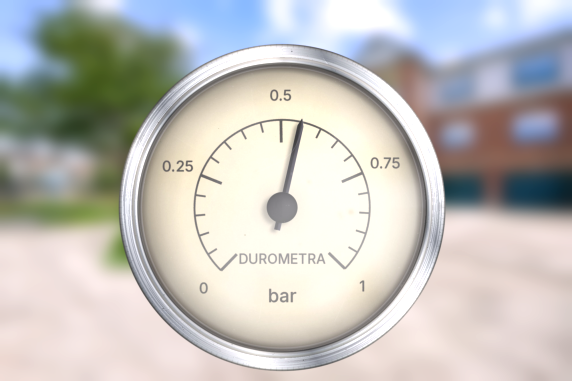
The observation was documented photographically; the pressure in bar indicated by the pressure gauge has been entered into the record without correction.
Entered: 0.55 bar
